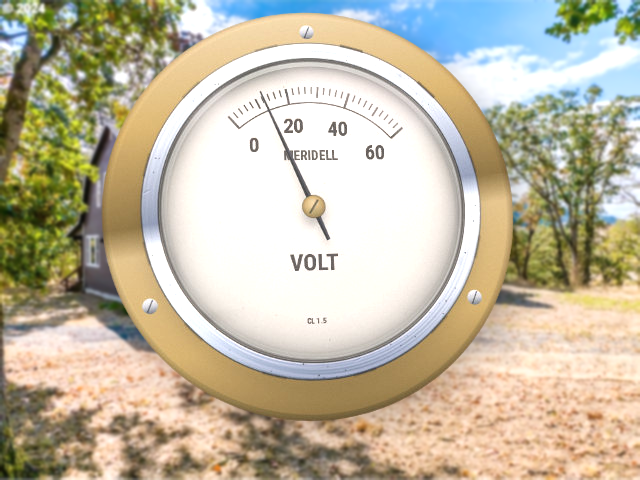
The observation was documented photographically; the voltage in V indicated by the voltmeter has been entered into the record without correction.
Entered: 12 V
